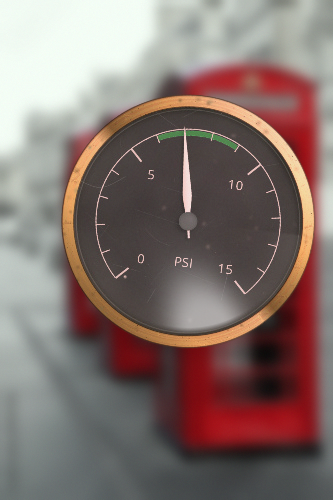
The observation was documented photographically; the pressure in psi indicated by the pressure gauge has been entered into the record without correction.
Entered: 7 psi
